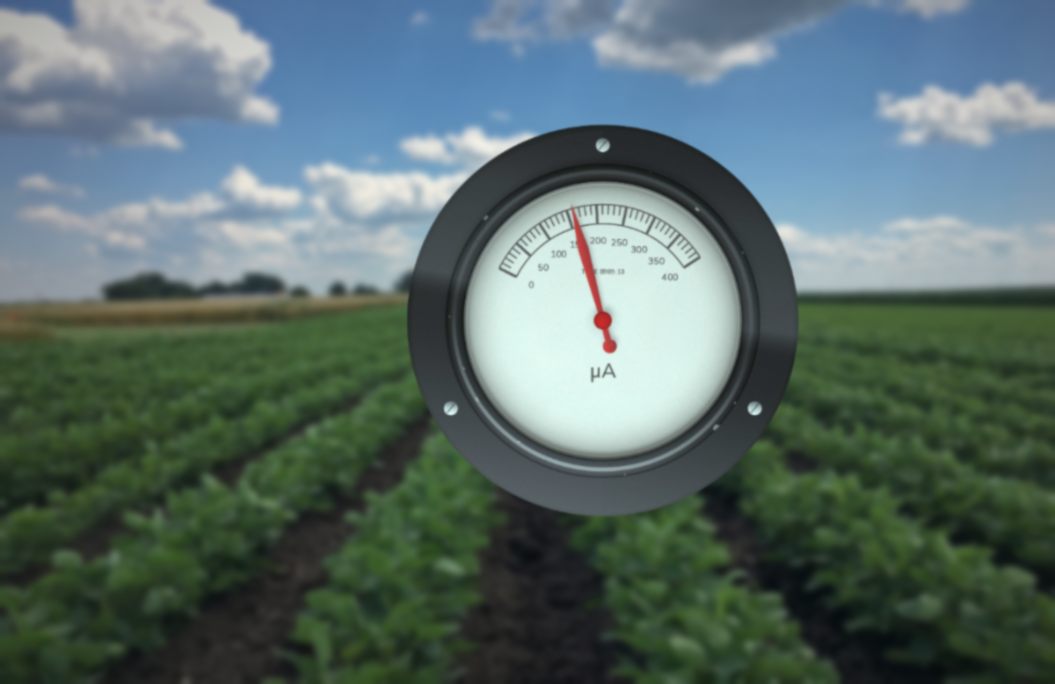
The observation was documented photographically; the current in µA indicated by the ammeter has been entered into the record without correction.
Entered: 160 µA
